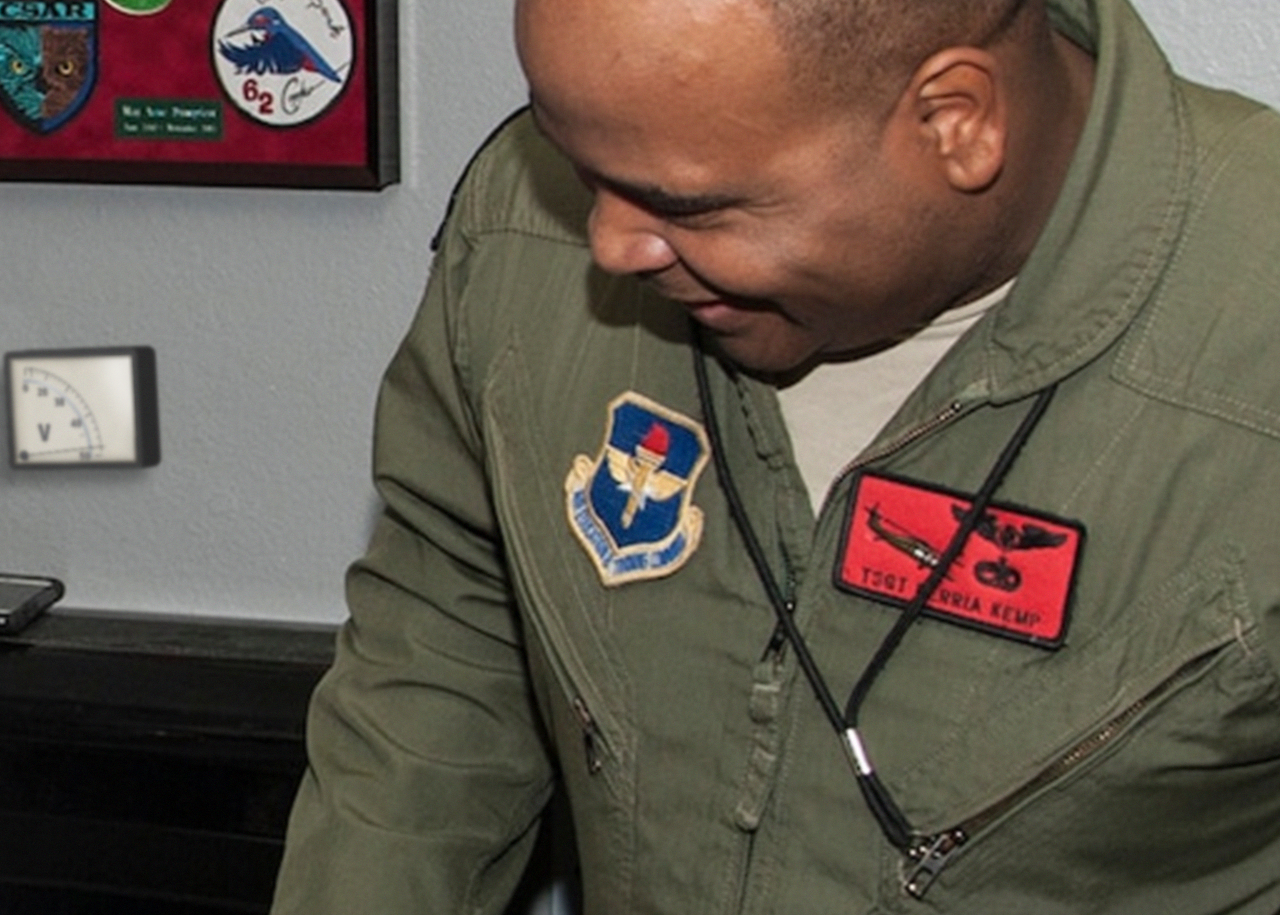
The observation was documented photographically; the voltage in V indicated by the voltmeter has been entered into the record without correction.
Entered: 48 V
